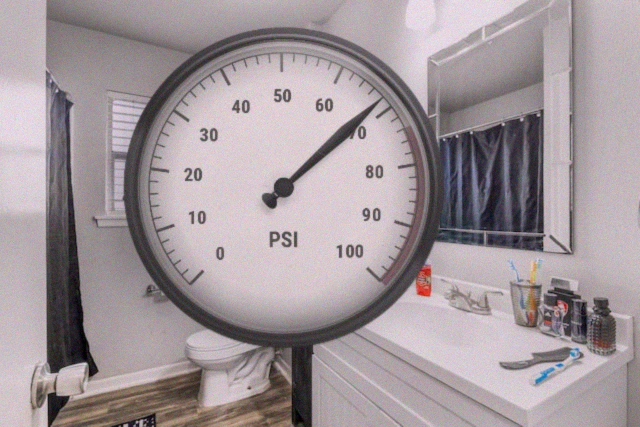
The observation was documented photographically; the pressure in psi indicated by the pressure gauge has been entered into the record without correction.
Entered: 68 psi
